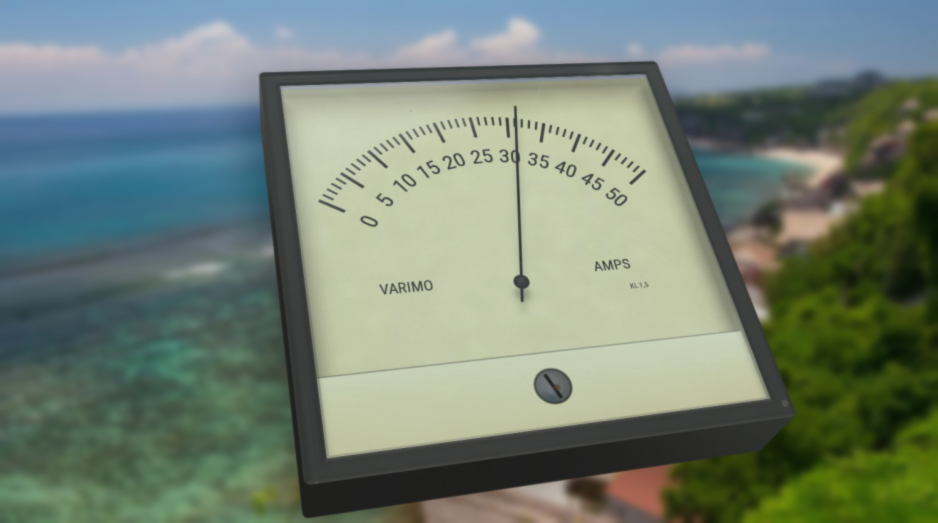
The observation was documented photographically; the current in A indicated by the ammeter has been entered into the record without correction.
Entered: 31 A
